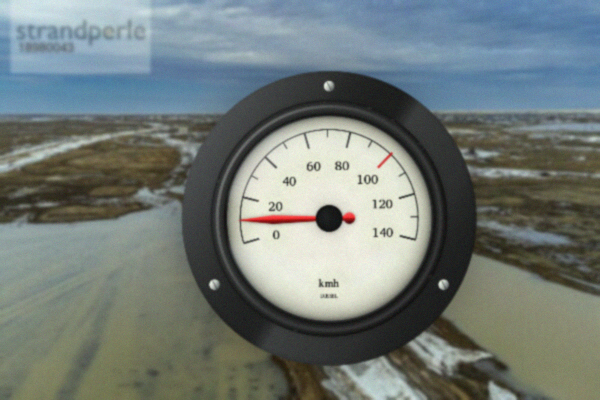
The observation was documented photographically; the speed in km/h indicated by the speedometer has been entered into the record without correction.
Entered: 10 km/h
